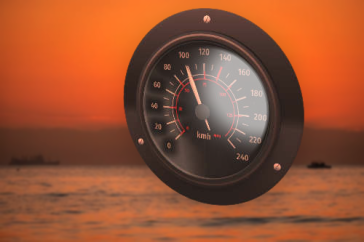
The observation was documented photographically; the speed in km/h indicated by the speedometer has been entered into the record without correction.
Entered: 100 km/h
